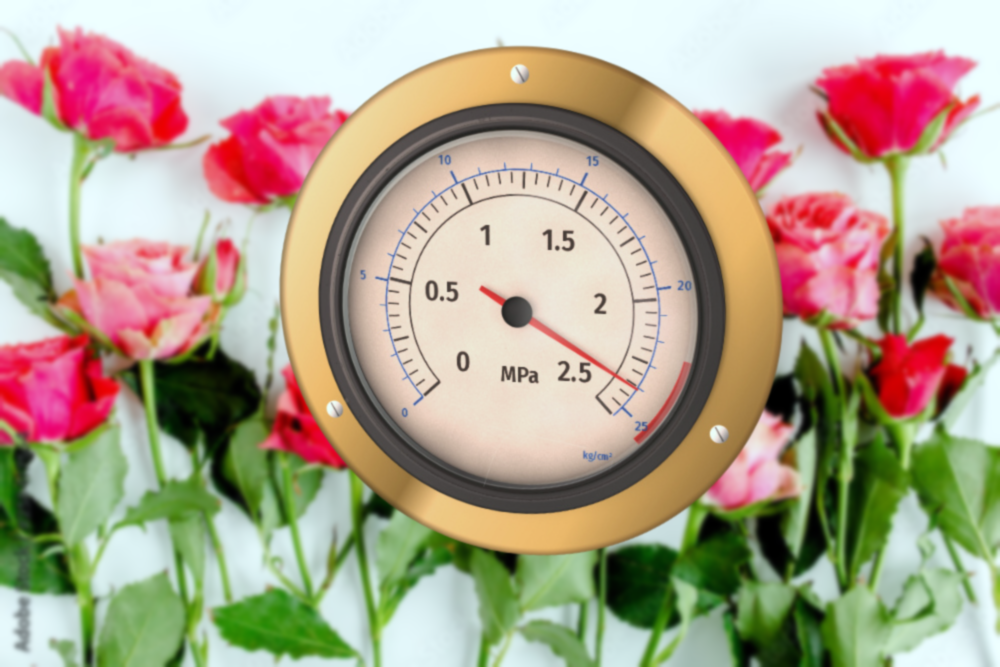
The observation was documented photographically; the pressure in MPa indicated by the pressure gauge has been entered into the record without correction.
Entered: 2.35 MPa
